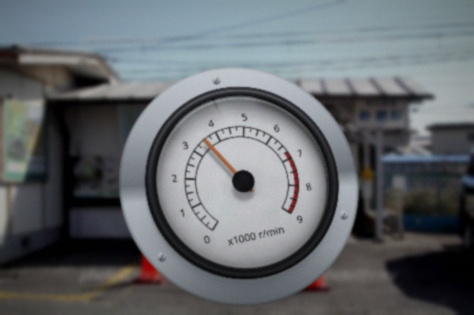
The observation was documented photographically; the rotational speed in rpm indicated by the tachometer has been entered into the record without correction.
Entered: 3500 rpm
